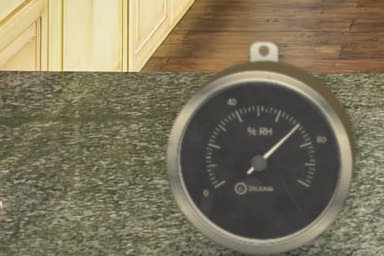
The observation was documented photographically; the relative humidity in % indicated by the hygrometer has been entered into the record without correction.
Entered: 70 %
